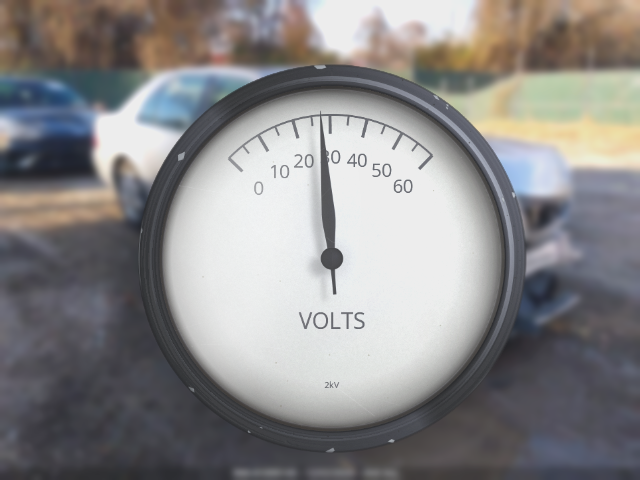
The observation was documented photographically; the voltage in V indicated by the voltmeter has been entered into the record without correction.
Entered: 27.5 V
